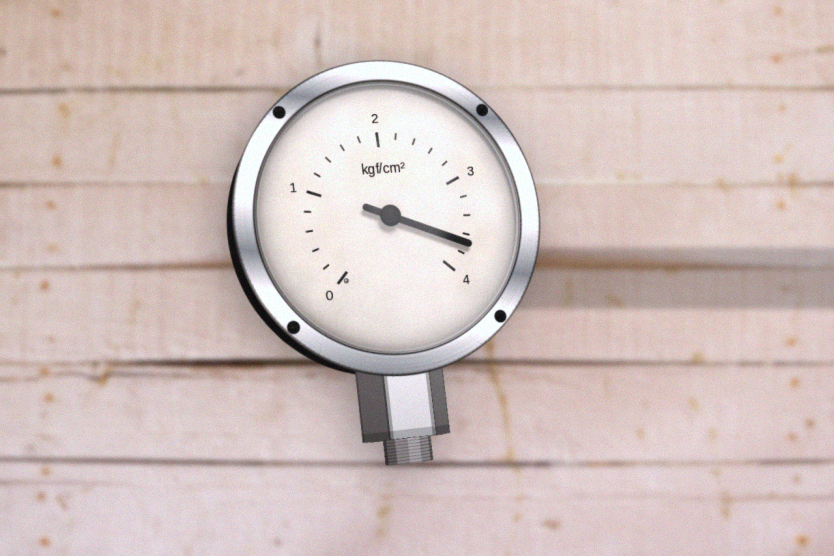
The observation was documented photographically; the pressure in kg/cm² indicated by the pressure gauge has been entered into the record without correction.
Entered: 3.7 kg/cm²
